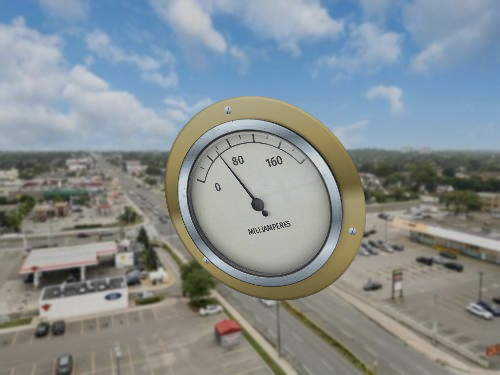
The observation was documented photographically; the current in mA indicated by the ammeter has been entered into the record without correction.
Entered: 60 mA
